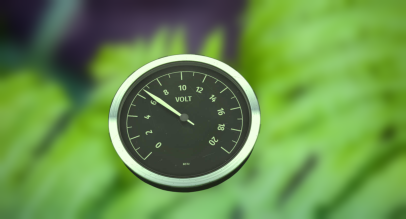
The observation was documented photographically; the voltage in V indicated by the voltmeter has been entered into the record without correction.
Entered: 6.5 V
